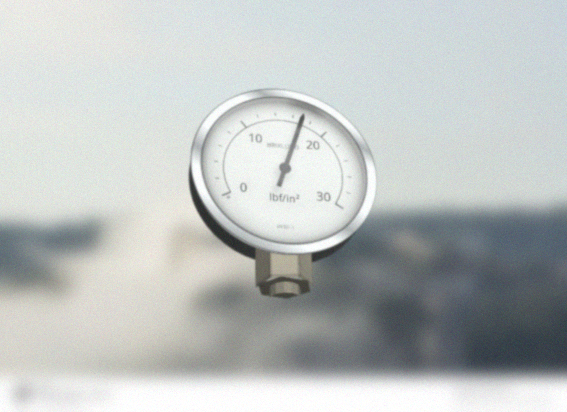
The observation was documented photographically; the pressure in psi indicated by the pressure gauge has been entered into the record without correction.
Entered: 17 psi
